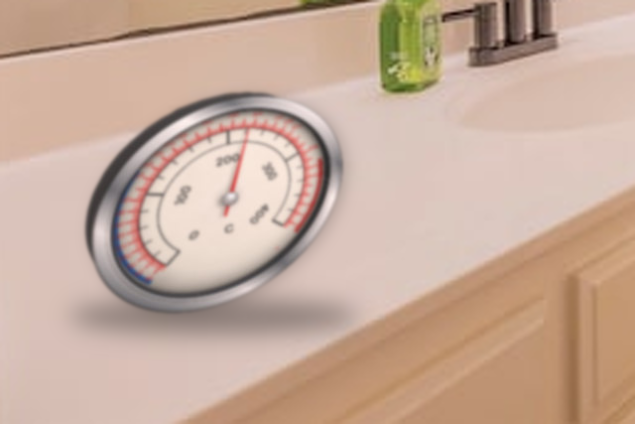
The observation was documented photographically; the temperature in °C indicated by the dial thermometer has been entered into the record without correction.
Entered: 220 °C
